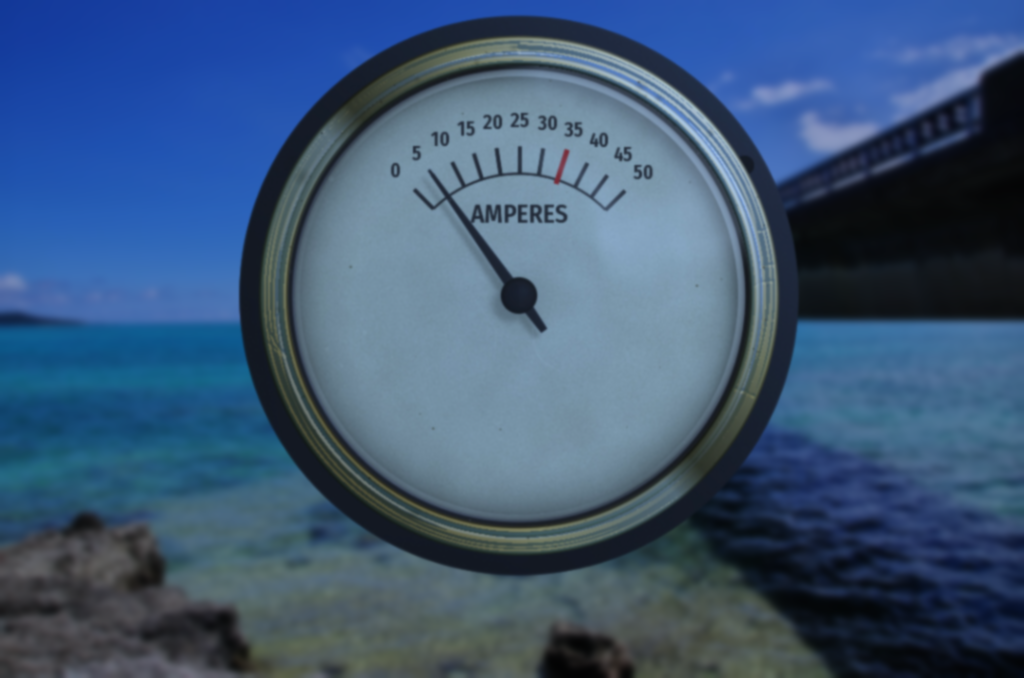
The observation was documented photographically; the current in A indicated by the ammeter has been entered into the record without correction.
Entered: 5 A
